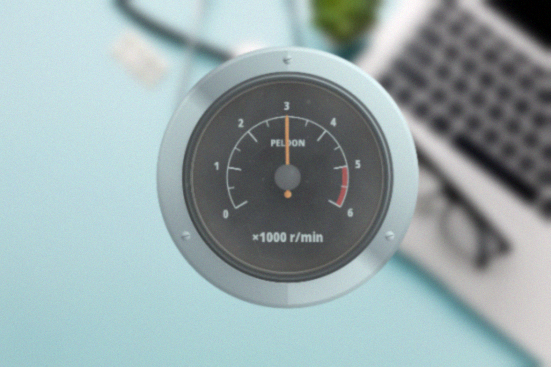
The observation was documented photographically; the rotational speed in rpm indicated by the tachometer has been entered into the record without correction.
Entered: 3000 rpm
